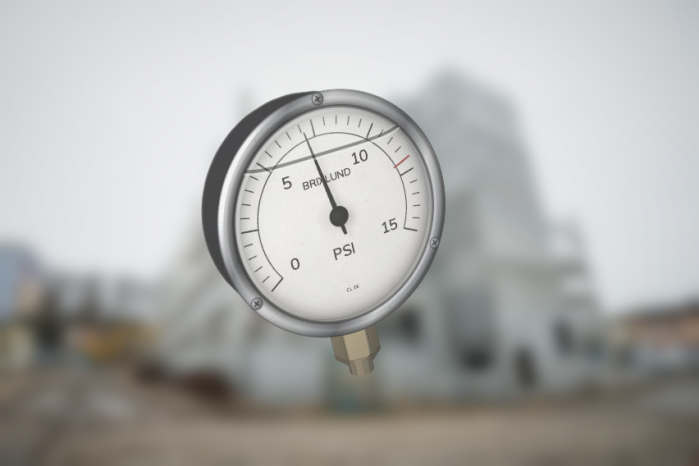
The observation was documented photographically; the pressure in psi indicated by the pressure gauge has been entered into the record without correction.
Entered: 7 psi
